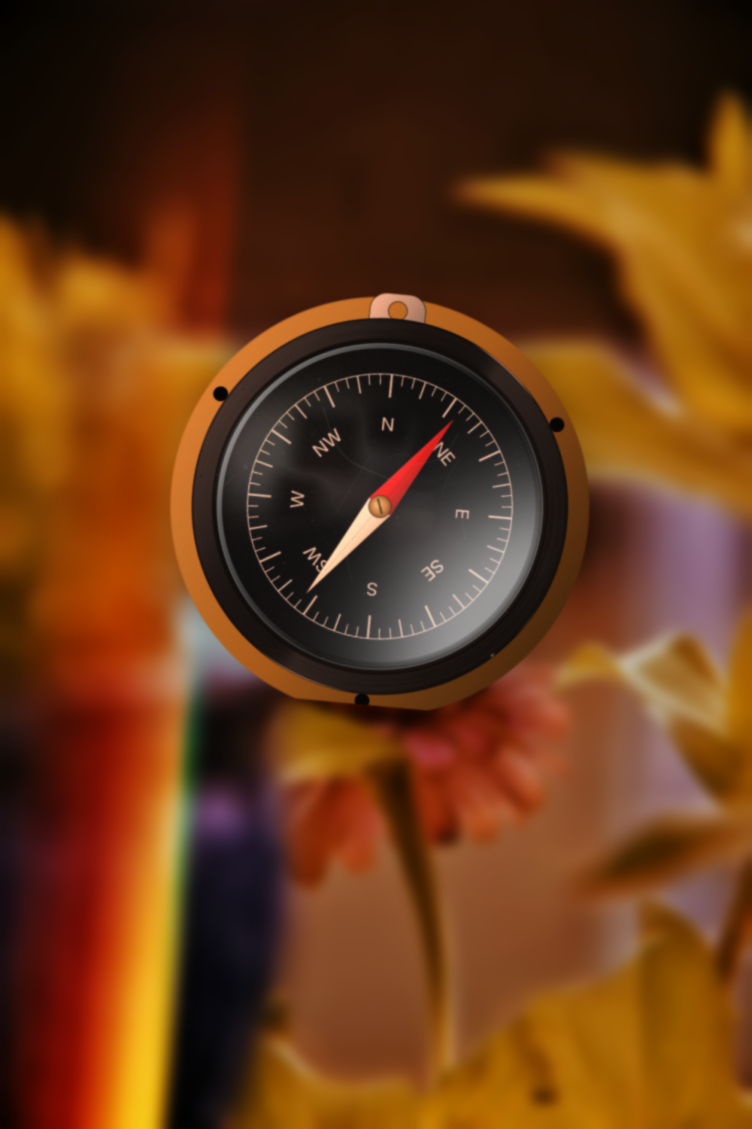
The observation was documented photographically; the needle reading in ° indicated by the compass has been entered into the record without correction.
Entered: 35 °
